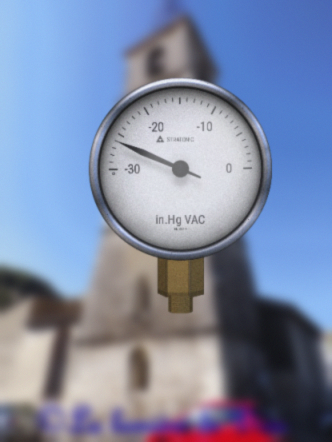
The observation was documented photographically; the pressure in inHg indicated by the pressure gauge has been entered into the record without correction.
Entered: -26 inHg
